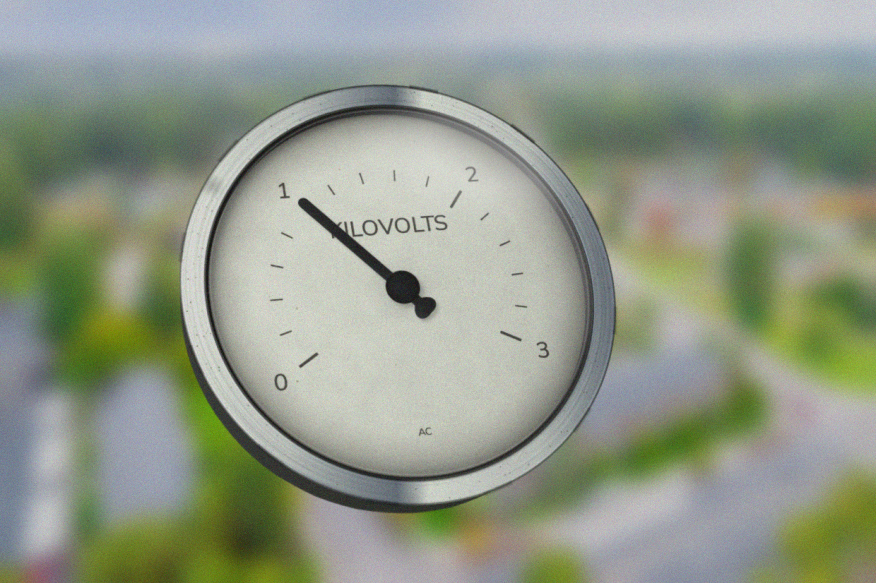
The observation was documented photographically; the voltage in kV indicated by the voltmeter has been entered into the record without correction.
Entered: 1 kV
